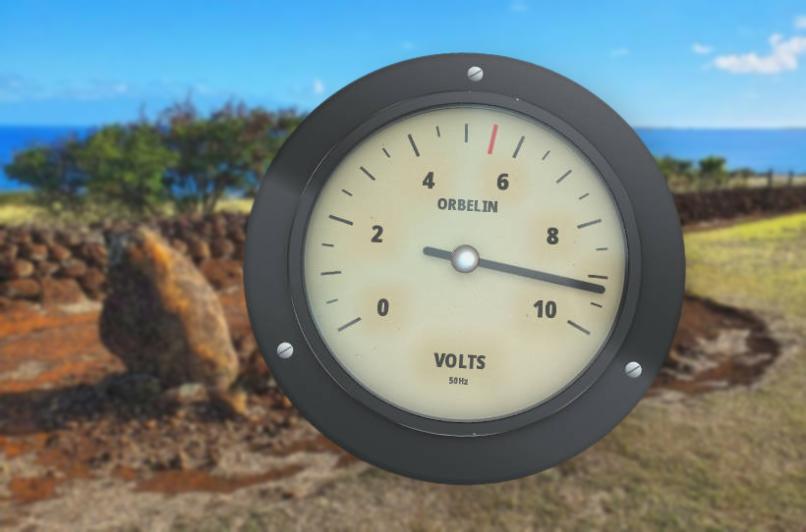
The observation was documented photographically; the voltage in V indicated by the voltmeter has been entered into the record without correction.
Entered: 9.25 V
